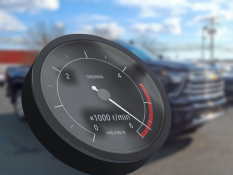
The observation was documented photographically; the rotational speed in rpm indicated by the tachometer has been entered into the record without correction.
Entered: 5750 rpm
